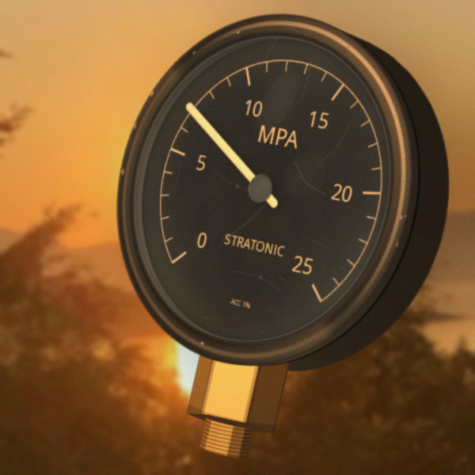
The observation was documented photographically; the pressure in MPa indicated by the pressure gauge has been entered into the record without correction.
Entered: 7 MPa
